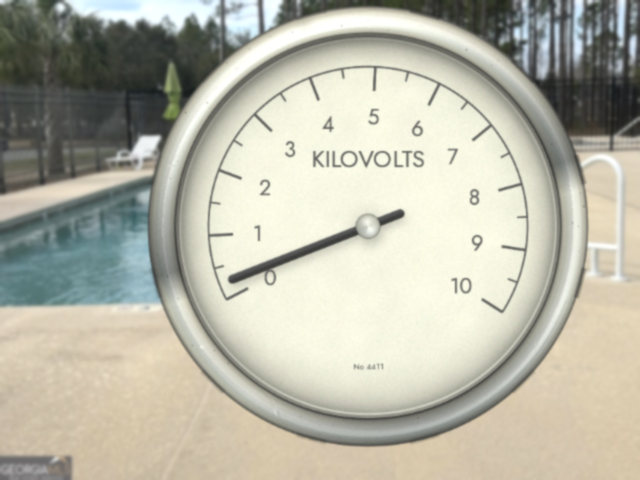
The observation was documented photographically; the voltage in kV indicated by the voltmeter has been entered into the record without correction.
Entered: 0.25 kV
